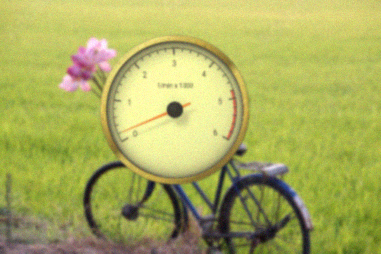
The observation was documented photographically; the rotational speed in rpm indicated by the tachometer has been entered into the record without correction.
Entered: 200 rpm
